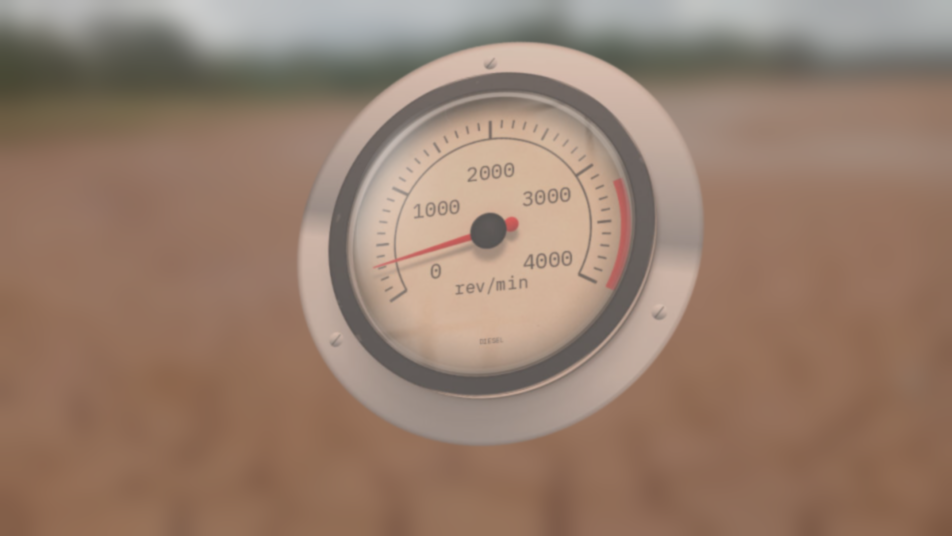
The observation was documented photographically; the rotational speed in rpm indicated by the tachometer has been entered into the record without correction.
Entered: 300 rpm
